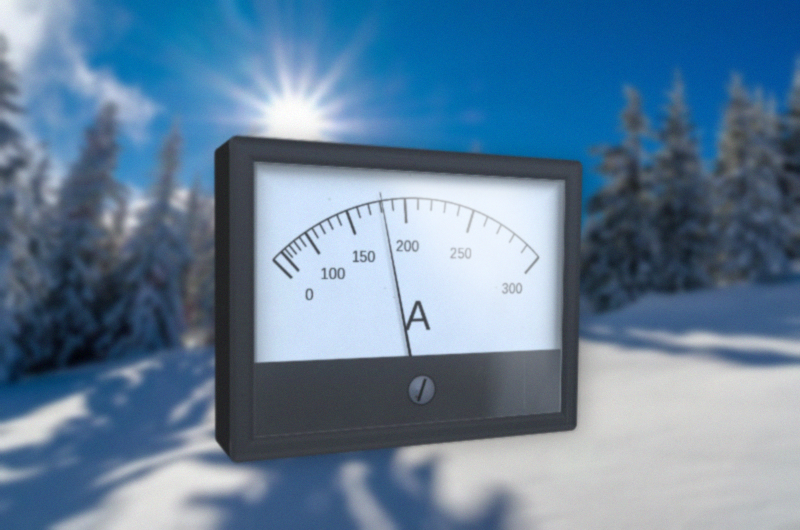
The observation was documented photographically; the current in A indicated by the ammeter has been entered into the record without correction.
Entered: 180 A
